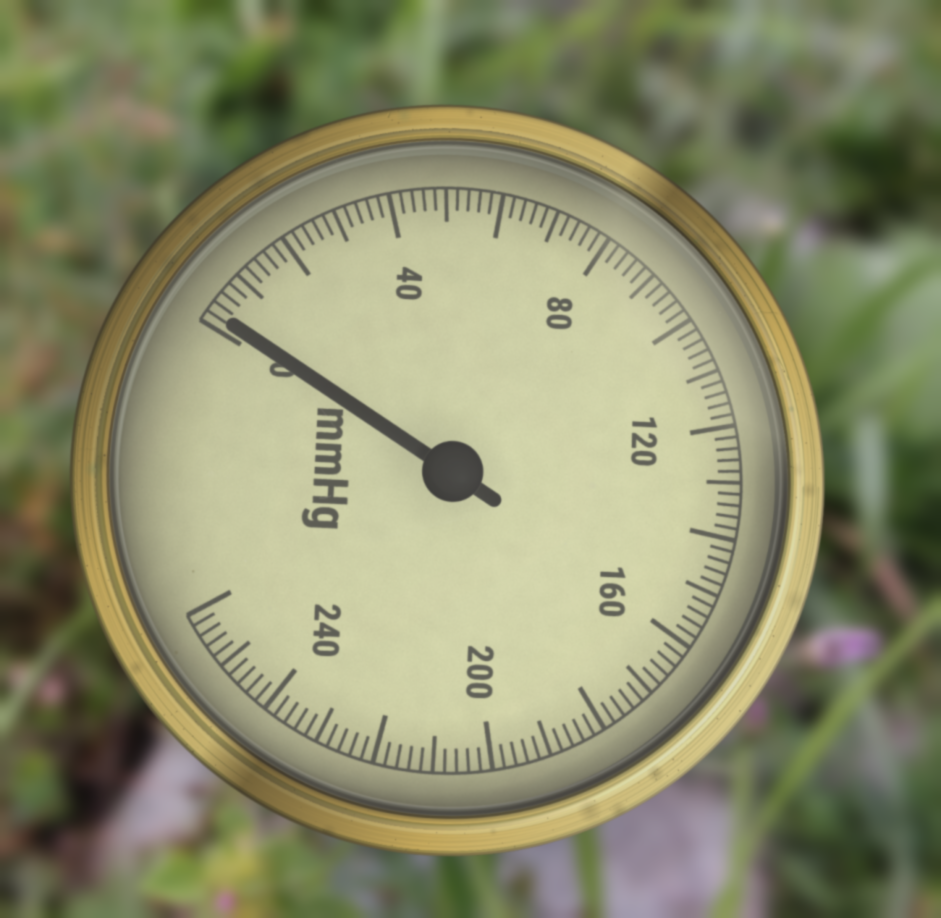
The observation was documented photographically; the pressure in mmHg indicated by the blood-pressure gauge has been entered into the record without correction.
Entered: 2 mmHg
